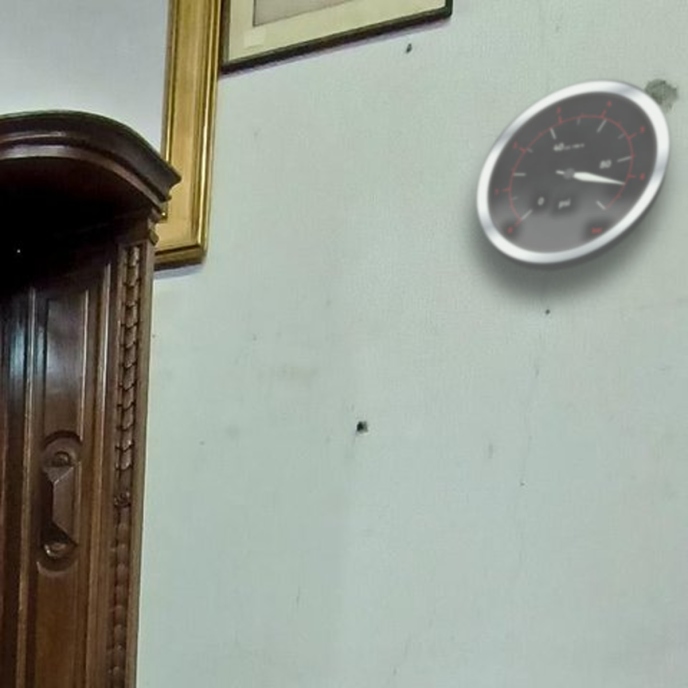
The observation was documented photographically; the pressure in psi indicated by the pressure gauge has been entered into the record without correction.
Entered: 90 psi
